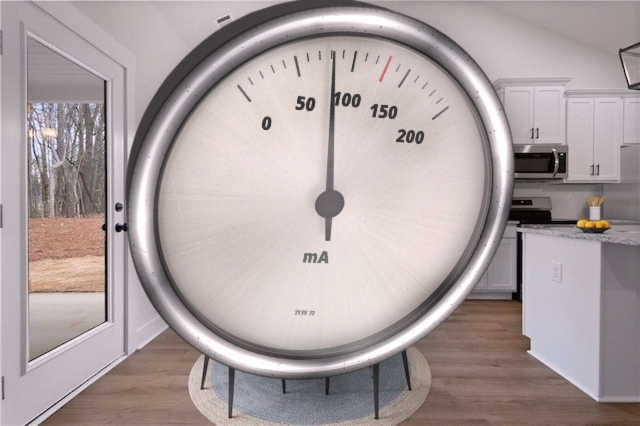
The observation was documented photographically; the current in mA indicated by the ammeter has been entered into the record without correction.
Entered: 80 mA
